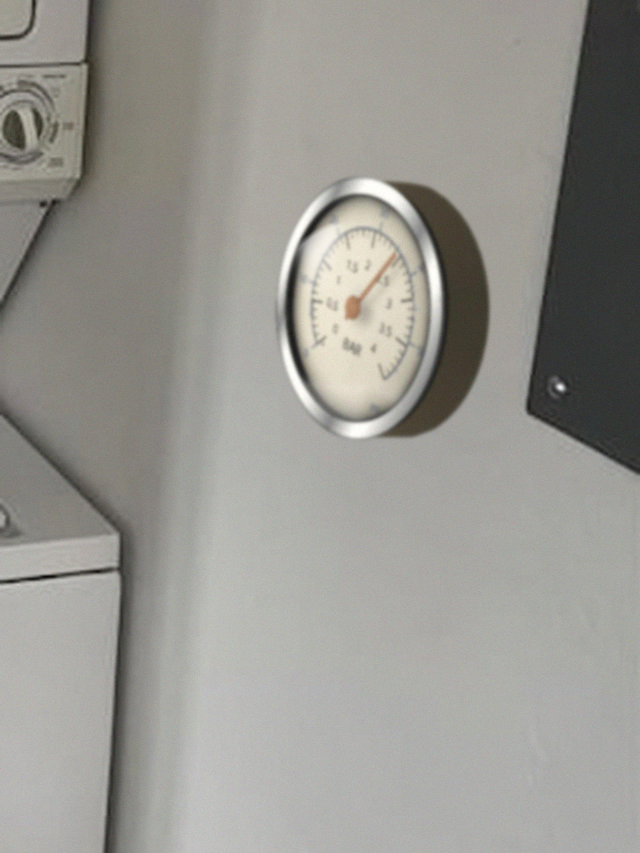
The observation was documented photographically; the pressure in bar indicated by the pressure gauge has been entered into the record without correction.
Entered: 2.5 bar
